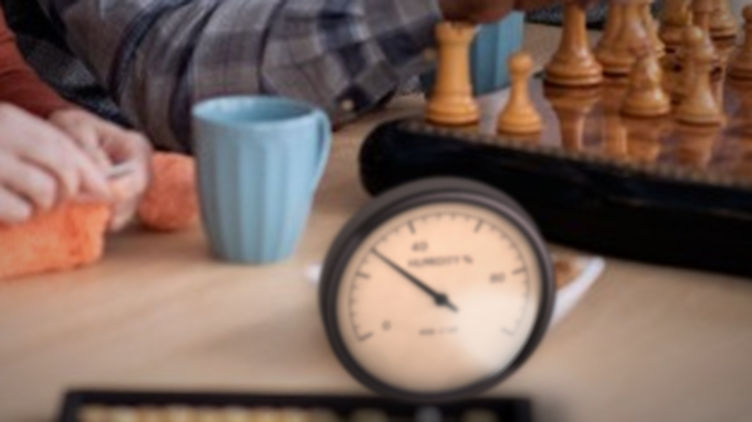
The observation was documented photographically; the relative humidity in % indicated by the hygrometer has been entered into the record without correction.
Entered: 28 %
